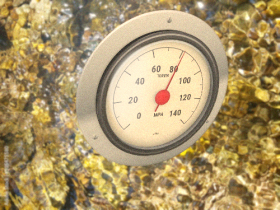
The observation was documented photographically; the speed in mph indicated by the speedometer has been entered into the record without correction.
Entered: 80 mph
